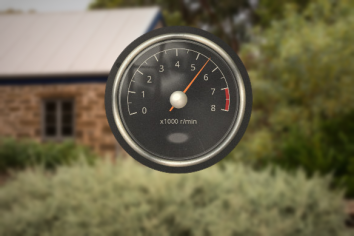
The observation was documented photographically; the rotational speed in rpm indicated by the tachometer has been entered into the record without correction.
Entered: 5500 rpm
